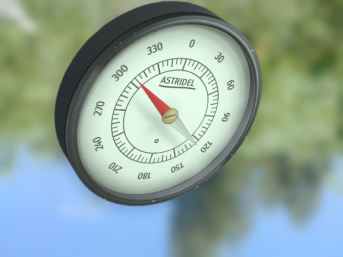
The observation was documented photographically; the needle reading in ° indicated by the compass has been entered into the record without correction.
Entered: 305 °
